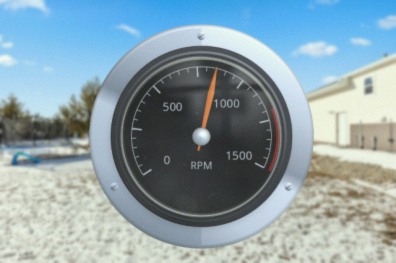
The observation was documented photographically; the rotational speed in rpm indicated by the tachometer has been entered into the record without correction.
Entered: 850 rpm
